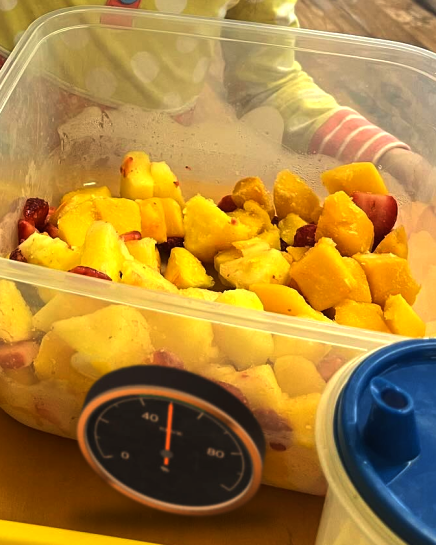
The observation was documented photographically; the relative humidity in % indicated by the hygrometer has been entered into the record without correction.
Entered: 50 %
